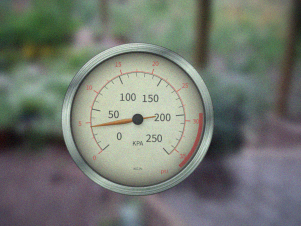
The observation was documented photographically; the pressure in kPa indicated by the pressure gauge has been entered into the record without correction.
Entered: 30 kPa
